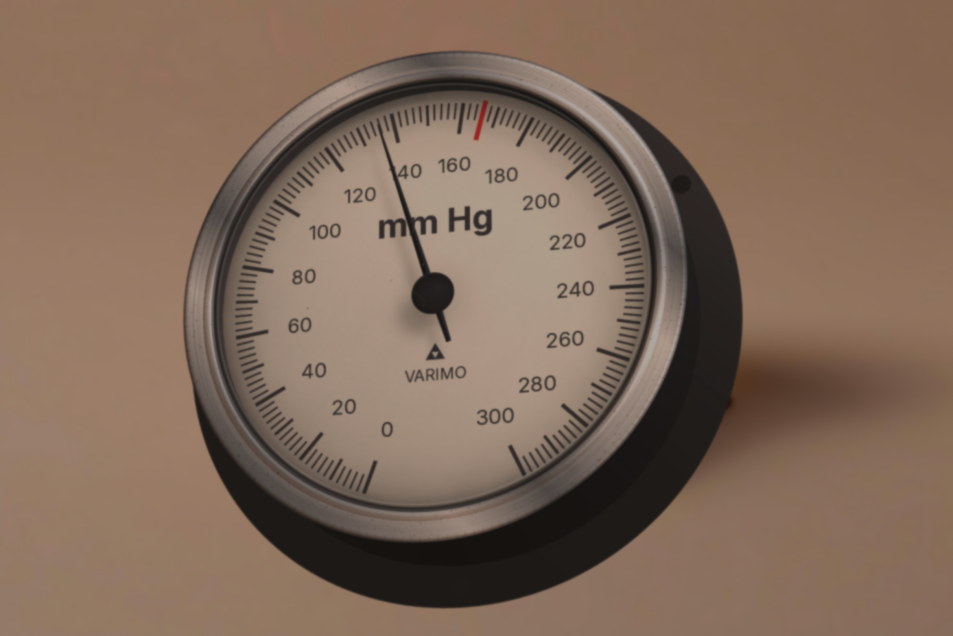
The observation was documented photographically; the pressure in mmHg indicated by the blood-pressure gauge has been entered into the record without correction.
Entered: 136 mmHg
